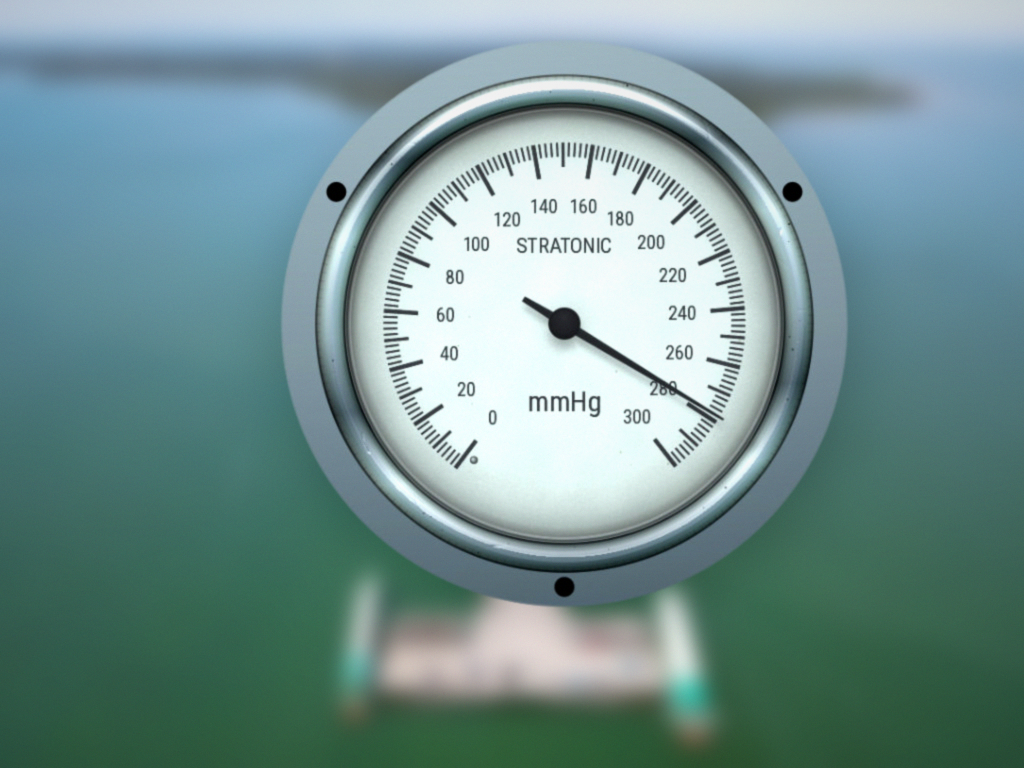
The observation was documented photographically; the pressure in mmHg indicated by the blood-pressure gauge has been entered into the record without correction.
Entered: 278 mmHg
